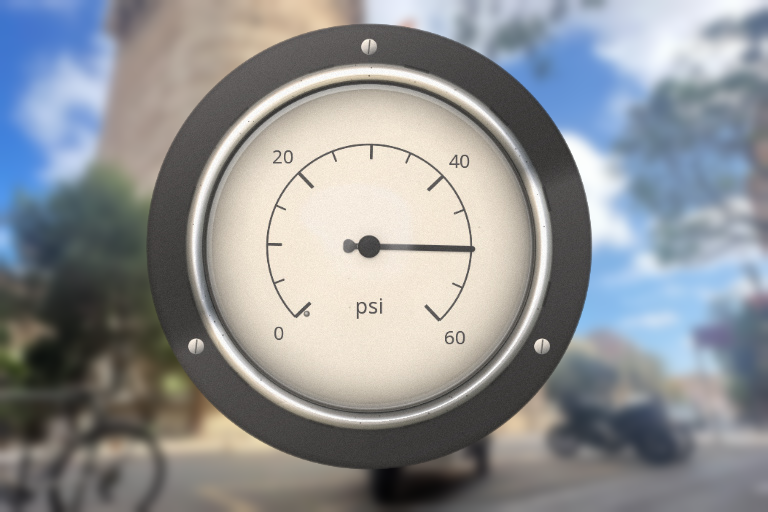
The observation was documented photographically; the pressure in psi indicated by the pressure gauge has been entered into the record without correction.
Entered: 50 psi
